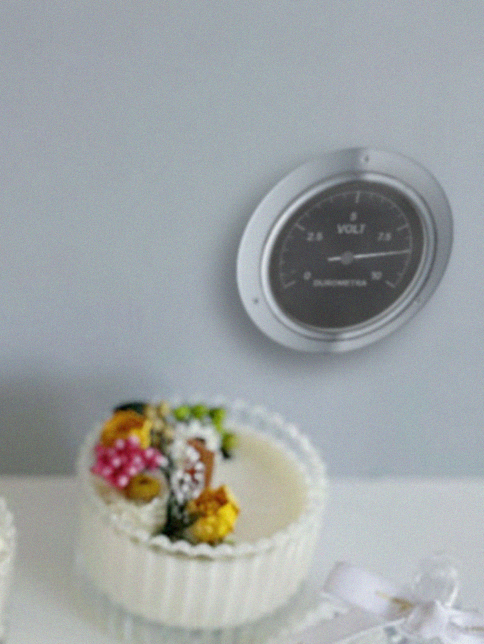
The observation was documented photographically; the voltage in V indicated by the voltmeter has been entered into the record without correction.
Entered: 8.5 V
